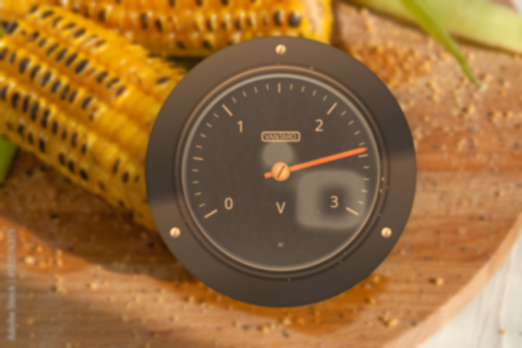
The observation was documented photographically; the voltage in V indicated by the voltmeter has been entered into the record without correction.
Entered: 2.45 V
